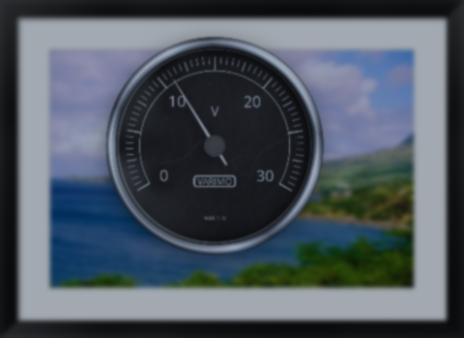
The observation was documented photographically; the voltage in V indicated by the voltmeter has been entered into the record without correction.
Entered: 11 V
